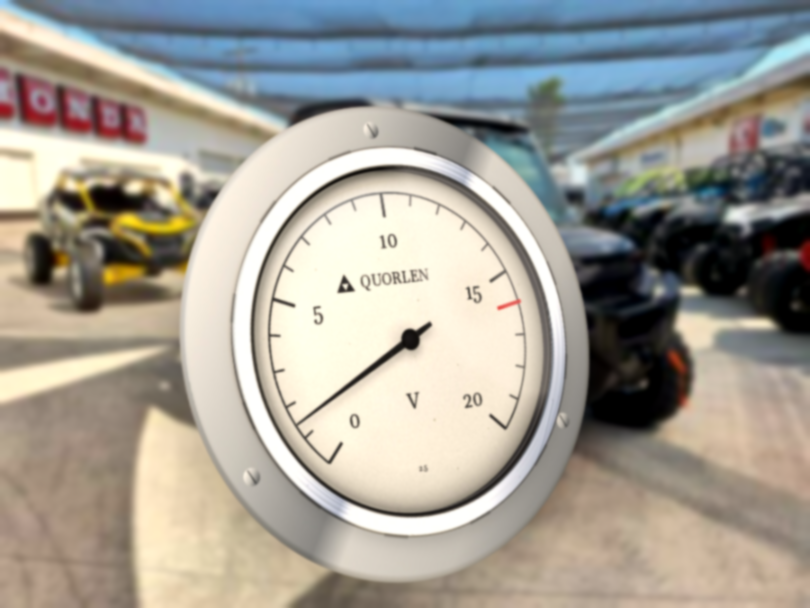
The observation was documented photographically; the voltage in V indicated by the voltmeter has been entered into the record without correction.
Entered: 1.5 V
